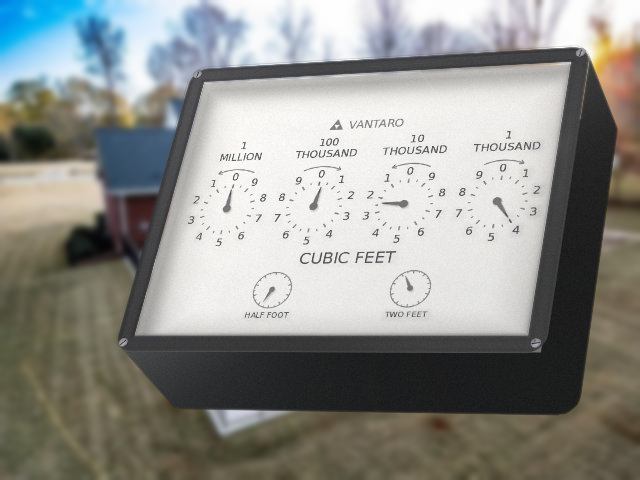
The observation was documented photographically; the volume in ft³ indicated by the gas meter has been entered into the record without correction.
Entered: 2400 ft³
